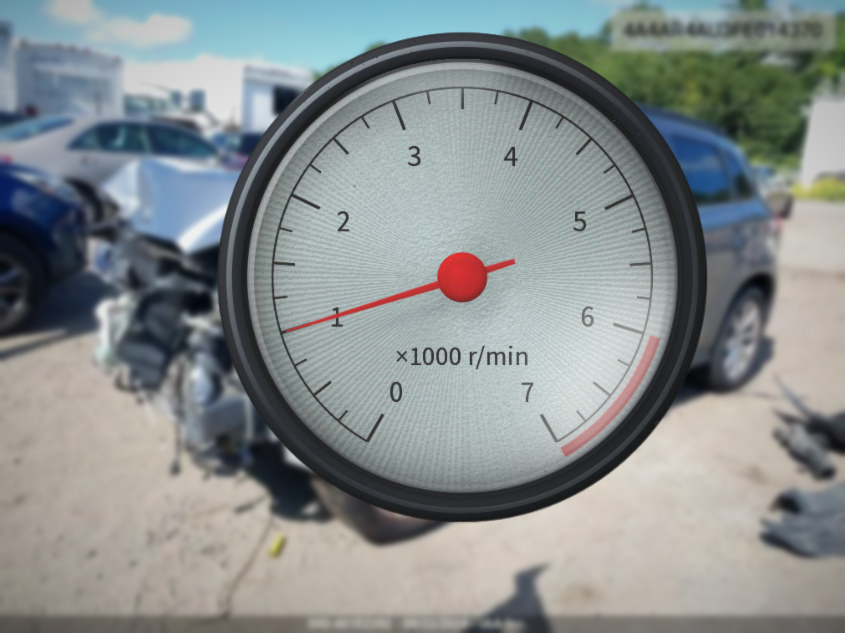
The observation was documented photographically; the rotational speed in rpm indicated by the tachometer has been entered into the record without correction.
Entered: 1000 rpm
